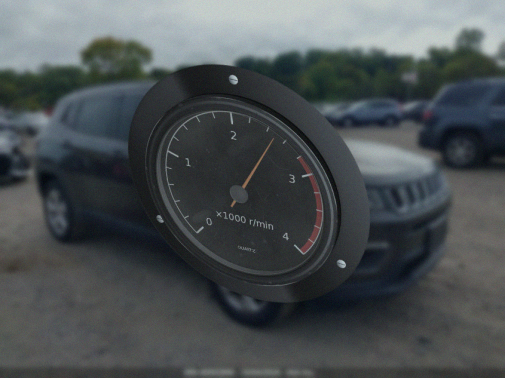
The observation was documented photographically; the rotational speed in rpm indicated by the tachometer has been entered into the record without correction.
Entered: 2500 rpm
